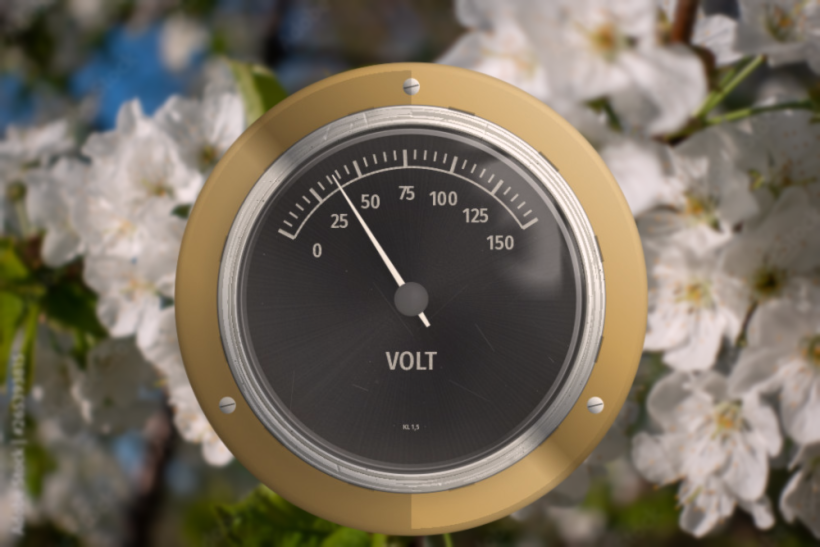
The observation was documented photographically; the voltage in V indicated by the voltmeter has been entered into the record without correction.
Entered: 37.5 V
